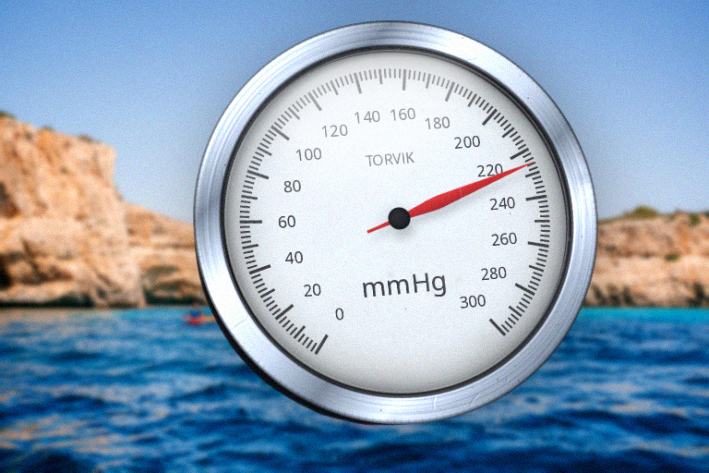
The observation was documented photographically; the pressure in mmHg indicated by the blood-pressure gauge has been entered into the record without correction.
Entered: 226 mmHg
